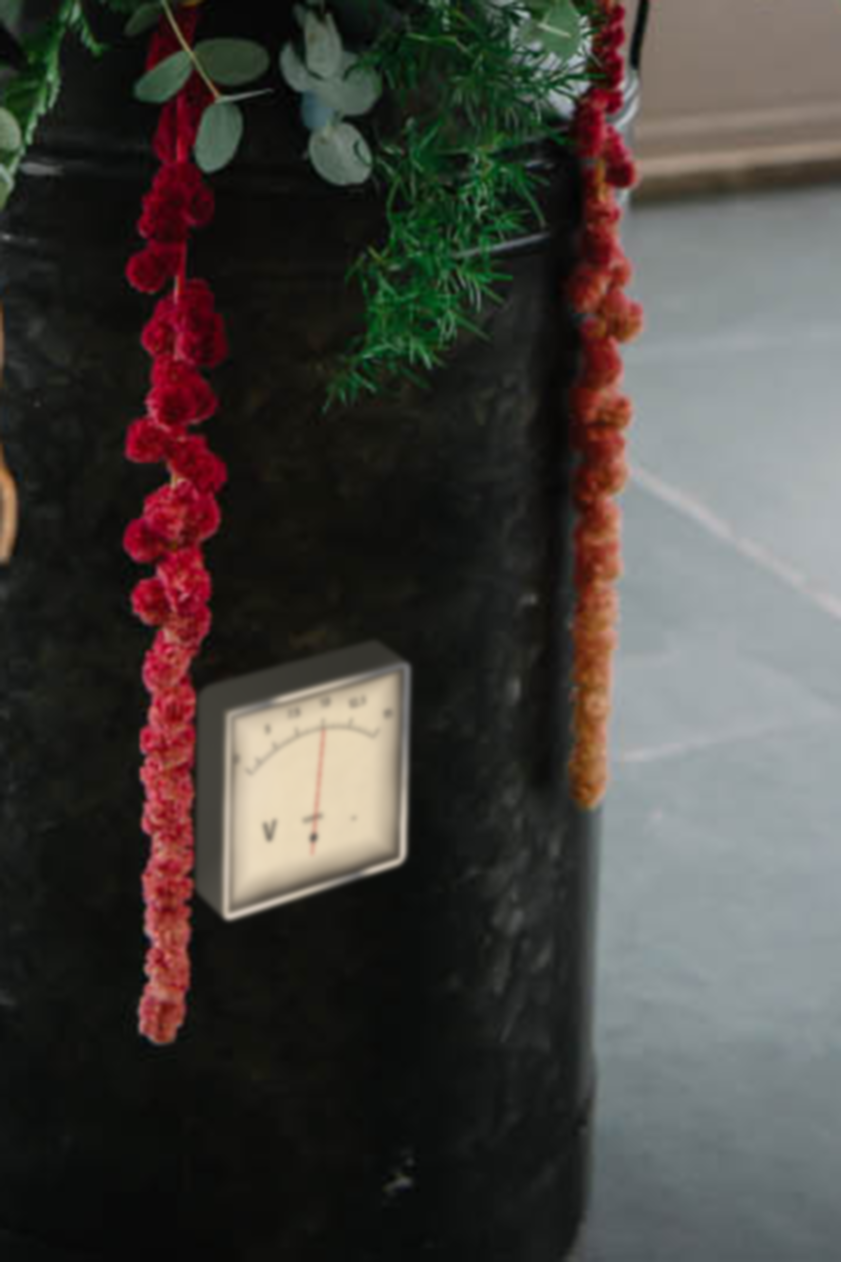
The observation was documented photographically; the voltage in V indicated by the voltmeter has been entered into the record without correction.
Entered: 10 V
